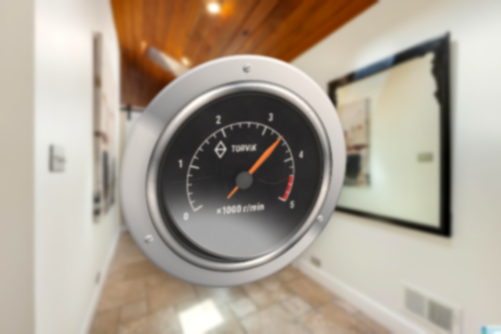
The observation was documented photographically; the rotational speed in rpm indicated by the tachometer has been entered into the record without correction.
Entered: 3400 rpm
